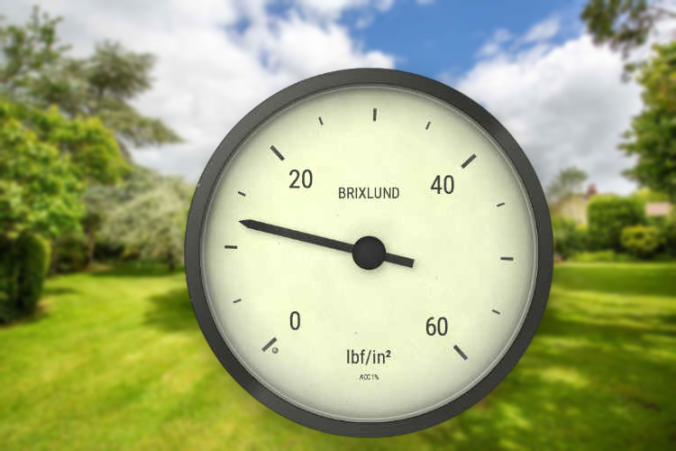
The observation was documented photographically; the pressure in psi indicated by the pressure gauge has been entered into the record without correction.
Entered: 12.5 psi
